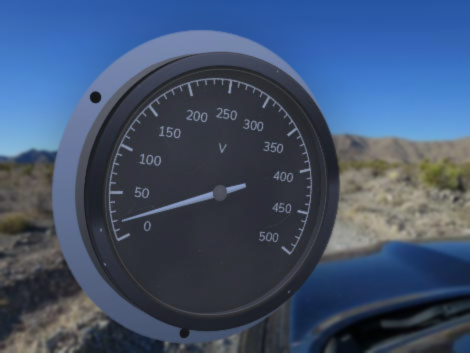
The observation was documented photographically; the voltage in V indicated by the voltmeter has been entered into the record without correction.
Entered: 20 V
